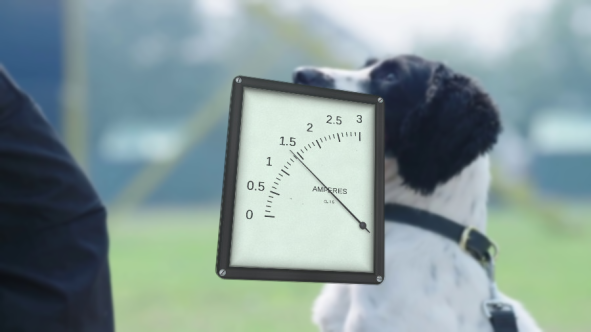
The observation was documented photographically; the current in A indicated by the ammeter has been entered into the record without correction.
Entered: 1.4 A
